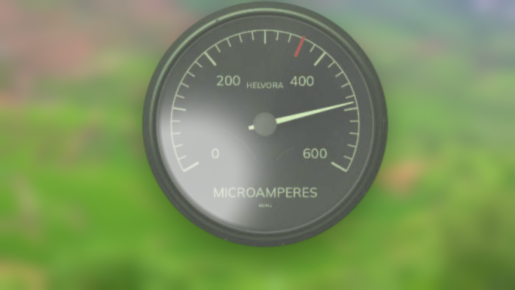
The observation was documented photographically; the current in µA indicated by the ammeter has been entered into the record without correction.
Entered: 490 µA
